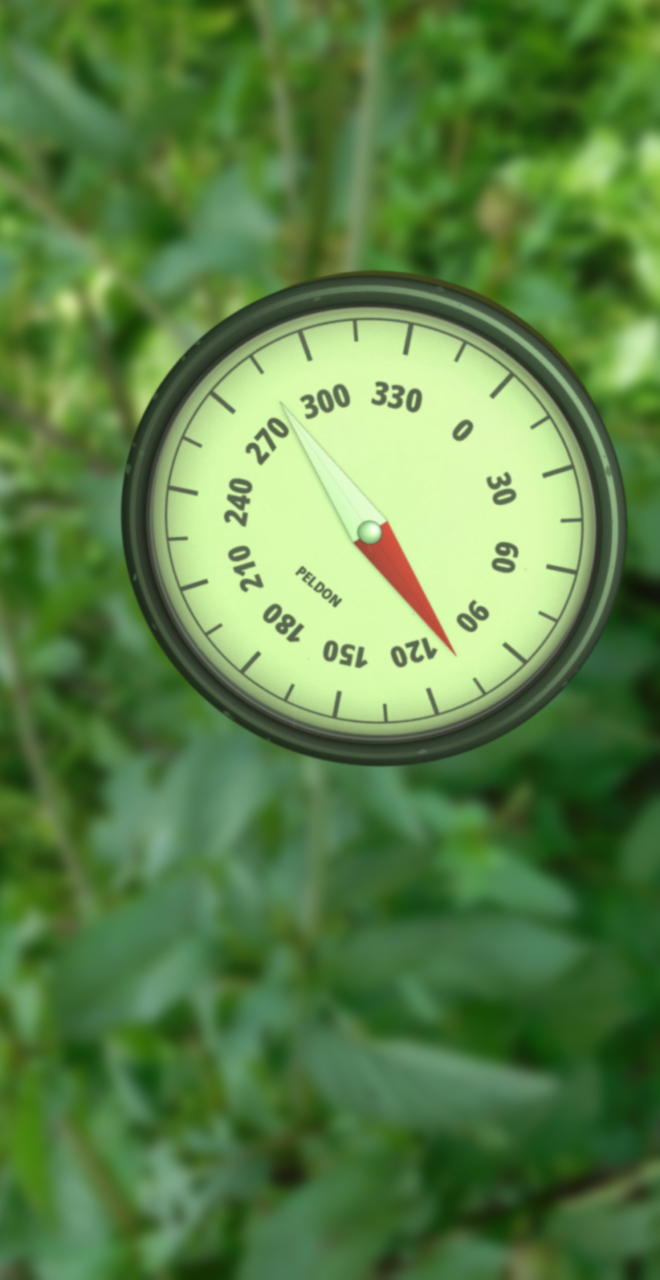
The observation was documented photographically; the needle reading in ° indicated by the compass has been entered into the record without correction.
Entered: 105 °
